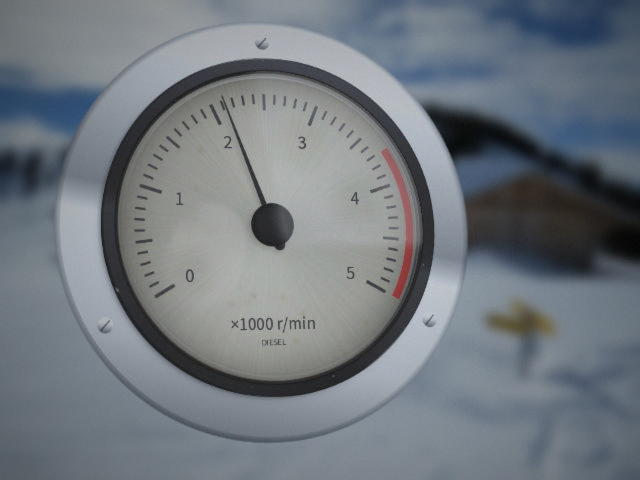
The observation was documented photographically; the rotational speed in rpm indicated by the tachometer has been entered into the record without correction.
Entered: 2100 rpm
